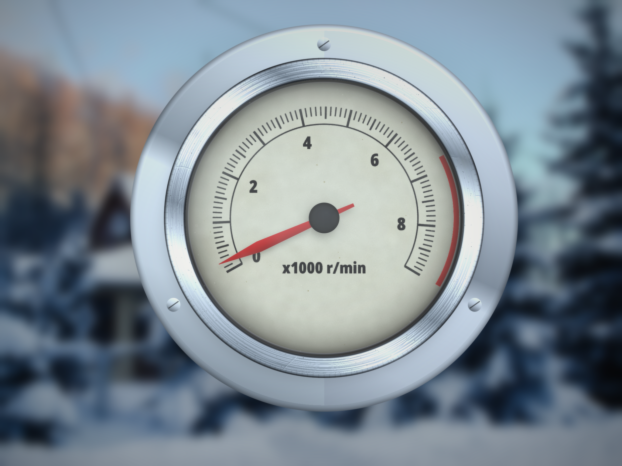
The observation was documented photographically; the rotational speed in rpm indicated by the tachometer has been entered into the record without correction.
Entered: 200 rpm
